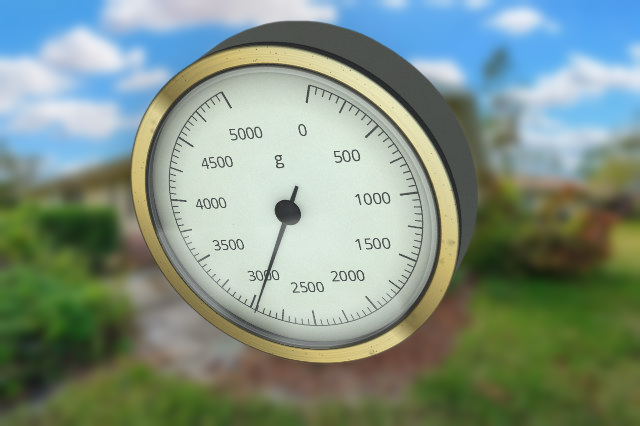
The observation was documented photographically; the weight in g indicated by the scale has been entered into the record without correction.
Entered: 2950 g
